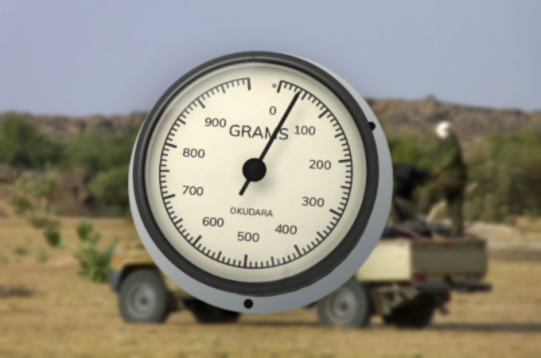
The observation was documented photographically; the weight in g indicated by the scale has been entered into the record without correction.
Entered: 40 g
